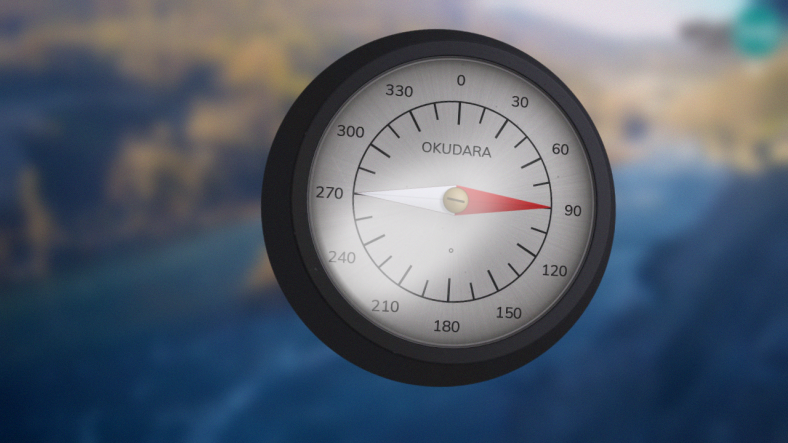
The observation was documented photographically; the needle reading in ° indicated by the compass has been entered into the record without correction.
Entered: 90 °
